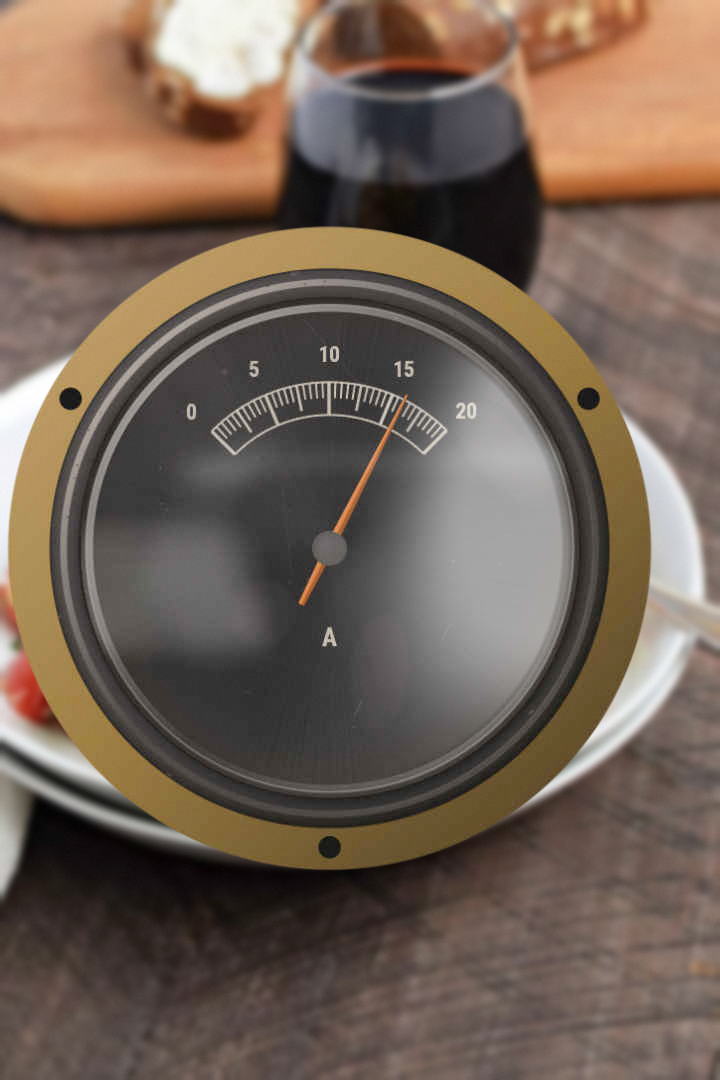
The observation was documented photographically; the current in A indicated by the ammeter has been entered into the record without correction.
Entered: 16 A
